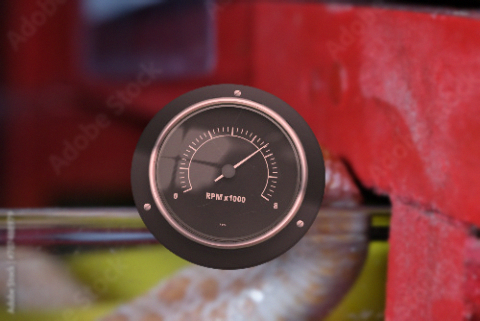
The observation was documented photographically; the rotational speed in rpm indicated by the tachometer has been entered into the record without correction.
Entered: 5600 rpm
